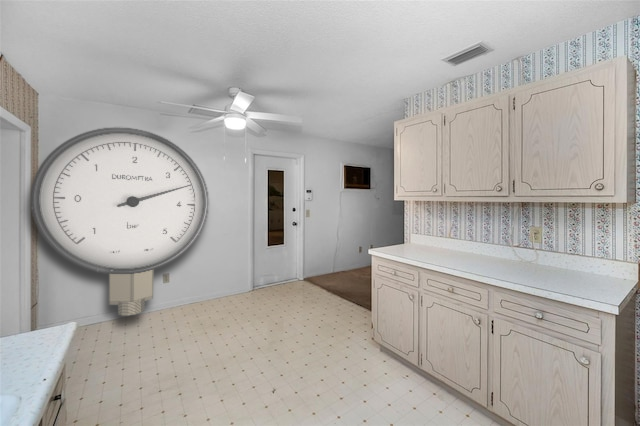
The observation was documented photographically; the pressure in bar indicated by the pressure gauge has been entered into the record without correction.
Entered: 3.5 bar
